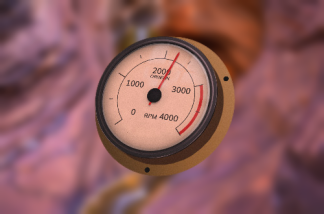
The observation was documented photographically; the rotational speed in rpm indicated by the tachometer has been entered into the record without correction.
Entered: 2250 rpm
